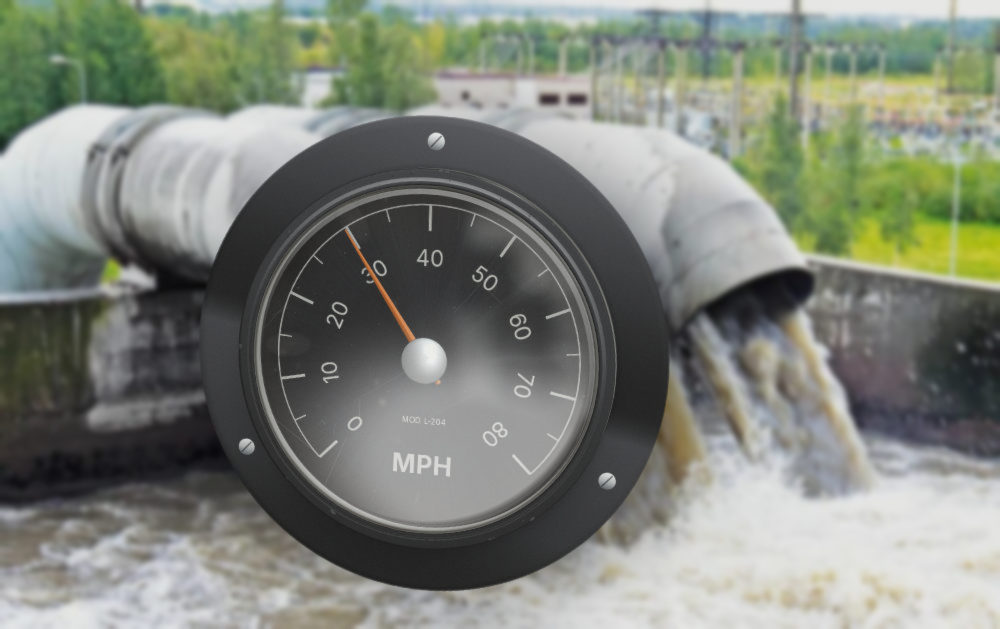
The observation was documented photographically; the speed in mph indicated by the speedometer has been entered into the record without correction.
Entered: 30 mph
